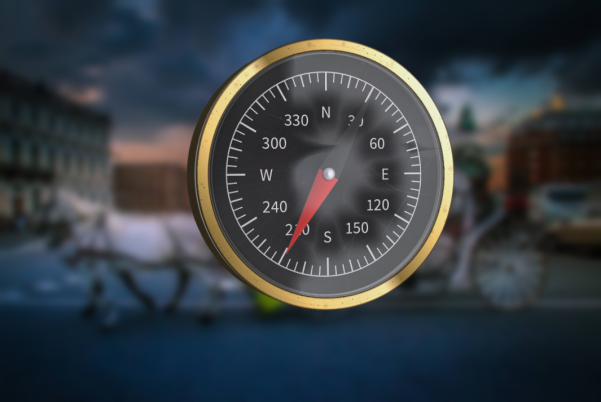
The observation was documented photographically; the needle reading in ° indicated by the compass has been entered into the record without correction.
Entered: 210 °
